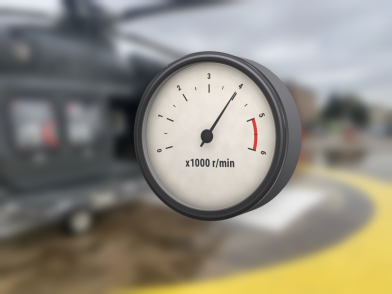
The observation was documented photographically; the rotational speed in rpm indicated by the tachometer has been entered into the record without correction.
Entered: 4000 rpm
